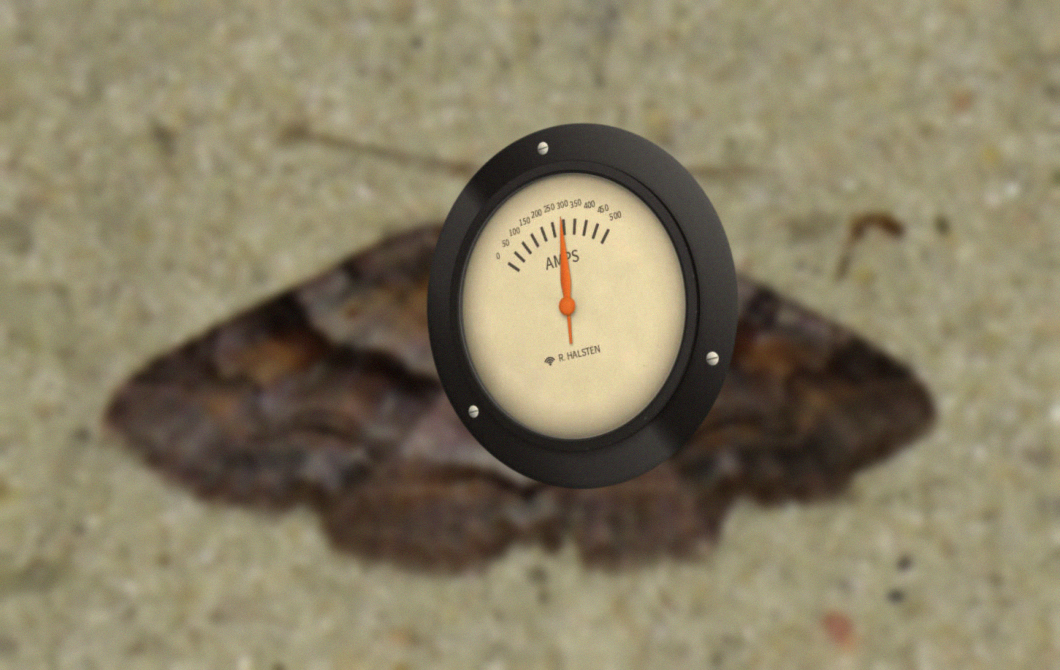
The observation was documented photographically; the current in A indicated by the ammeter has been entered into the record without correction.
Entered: 300 A
